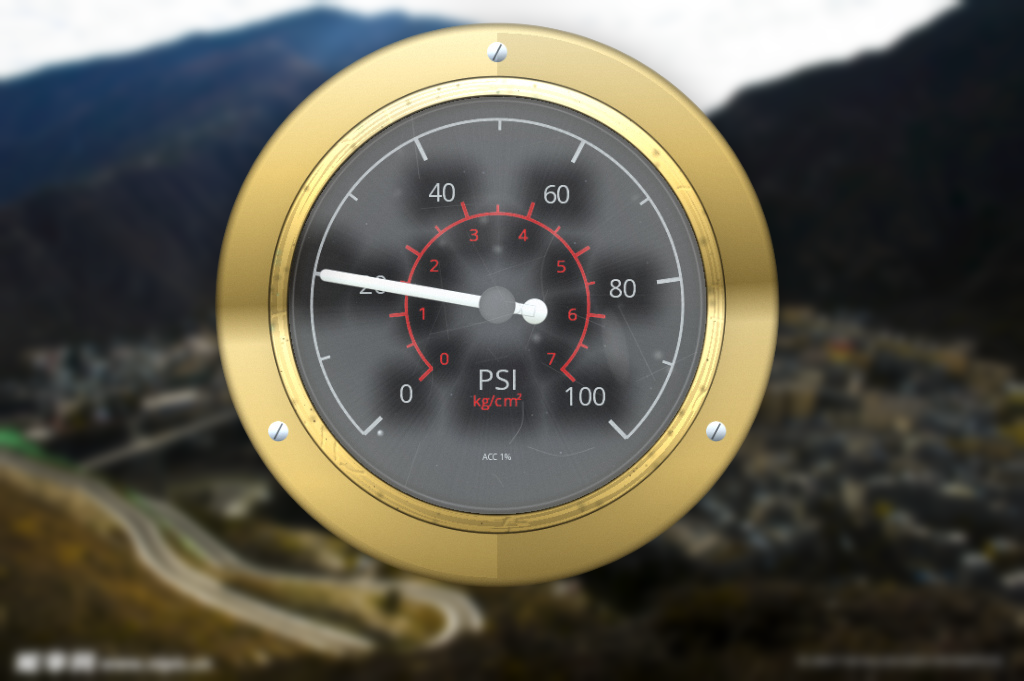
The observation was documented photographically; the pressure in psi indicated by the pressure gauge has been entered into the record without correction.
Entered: 20 psi
